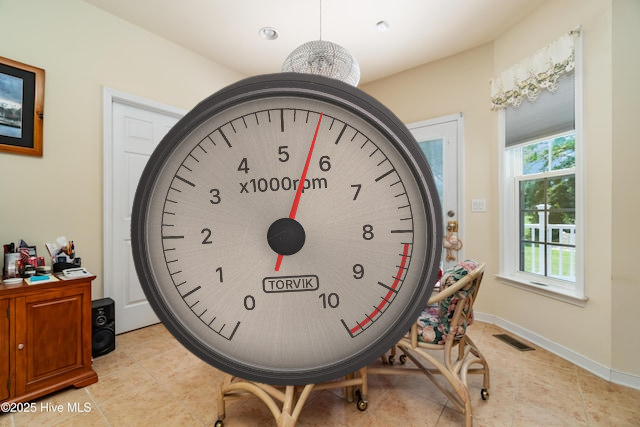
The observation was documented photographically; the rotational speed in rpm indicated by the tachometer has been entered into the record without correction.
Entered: 5600 rpm
